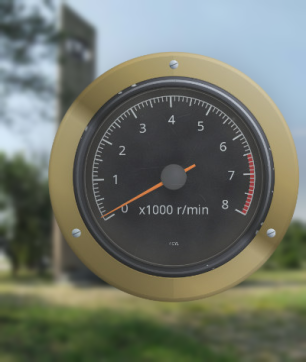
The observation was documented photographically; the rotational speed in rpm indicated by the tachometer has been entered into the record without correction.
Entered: 100 rpm
